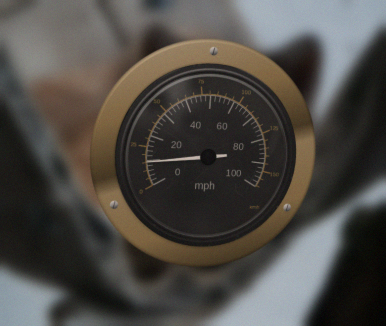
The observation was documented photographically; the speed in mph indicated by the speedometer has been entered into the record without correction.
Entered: 10 mph
